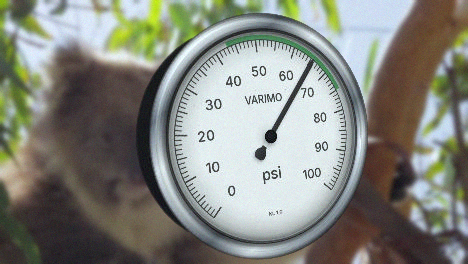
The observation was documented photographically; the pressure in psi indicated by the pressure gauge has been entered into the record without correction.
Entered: 65 psi
